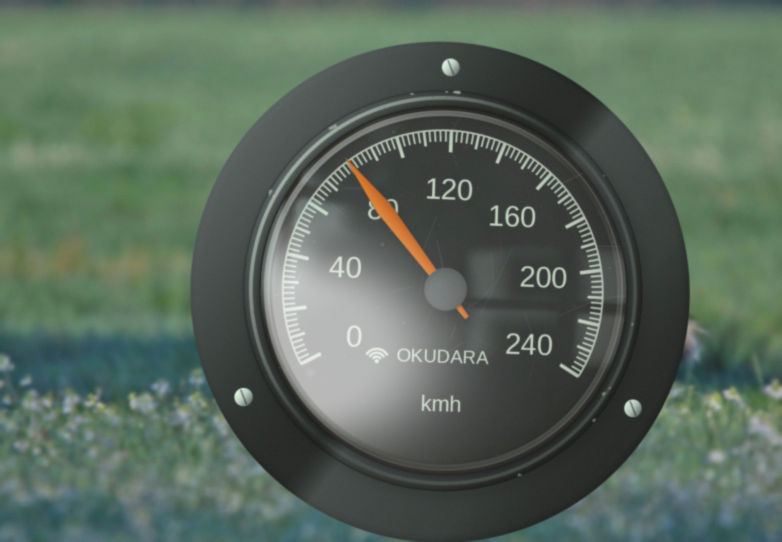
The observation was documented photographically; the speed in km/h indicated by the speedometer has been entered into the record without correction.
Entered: 80 km/h
